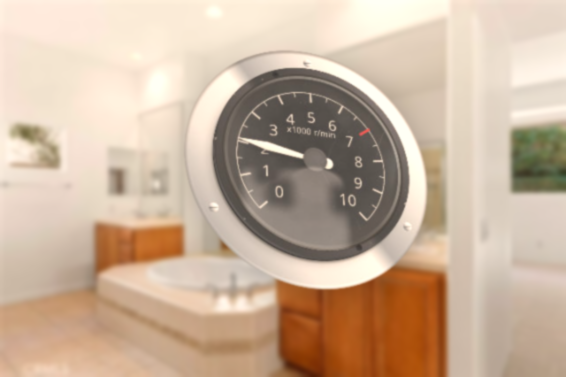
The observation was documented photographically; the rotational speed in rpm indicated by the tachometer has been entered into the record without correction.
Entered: 2000 rpm
